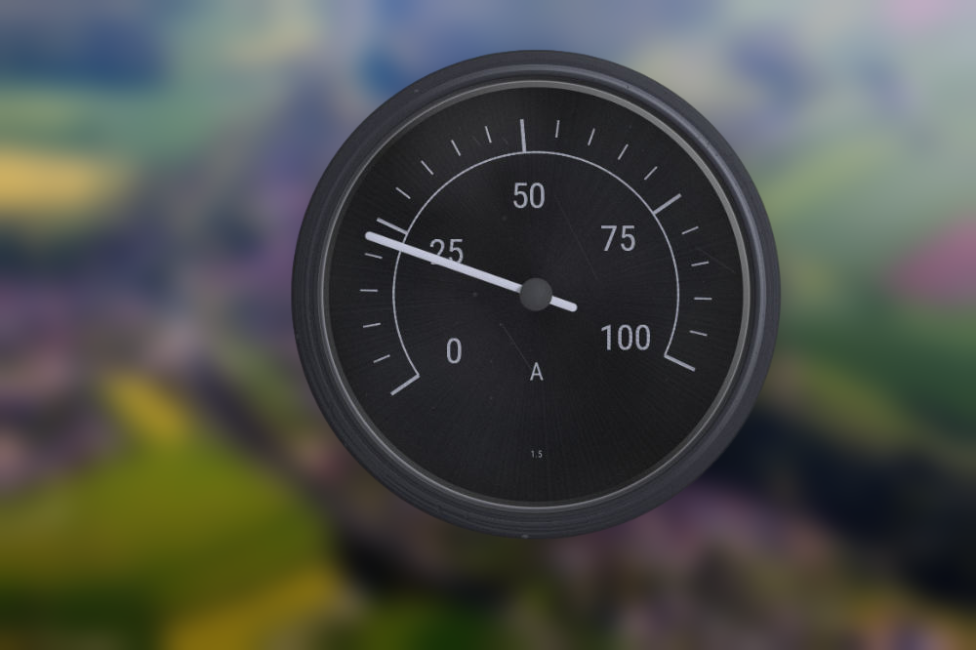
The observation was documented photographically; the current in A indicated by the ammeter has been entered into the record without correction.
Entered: 22.5 A
